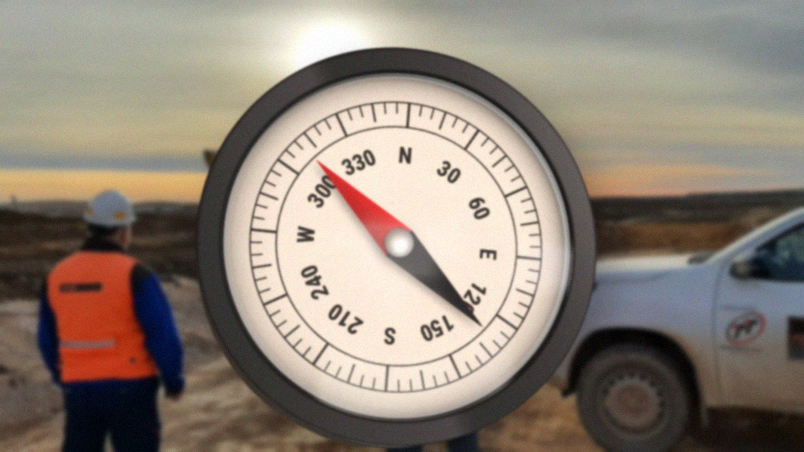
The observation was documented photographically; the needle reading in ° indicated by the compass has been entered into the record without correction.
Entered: 310 °
